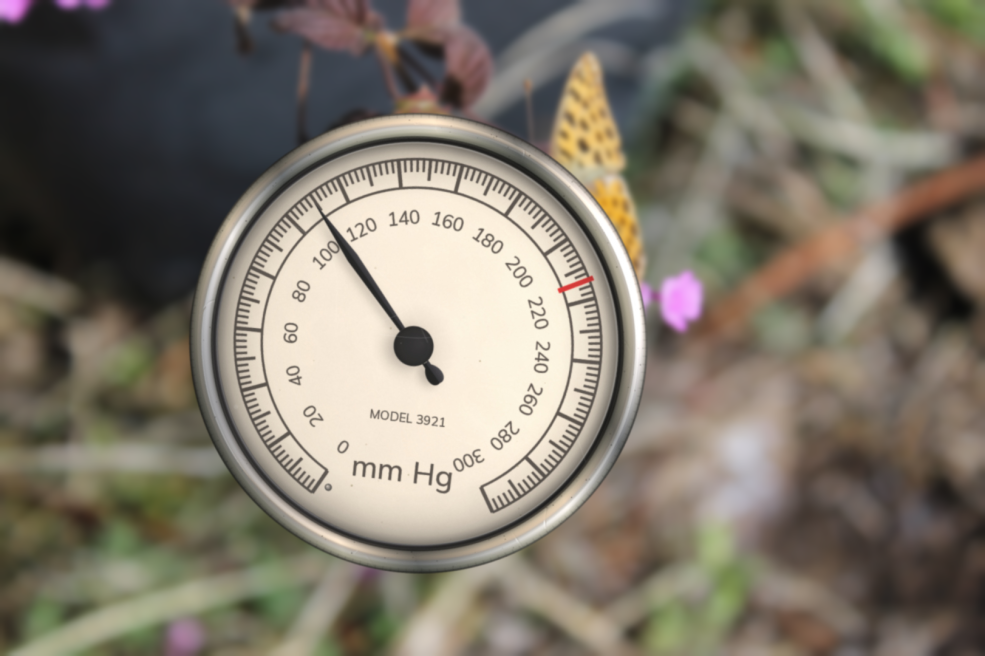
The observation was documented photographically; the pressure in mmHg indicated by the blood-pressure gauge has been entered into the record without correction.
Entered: 110 mmHg
